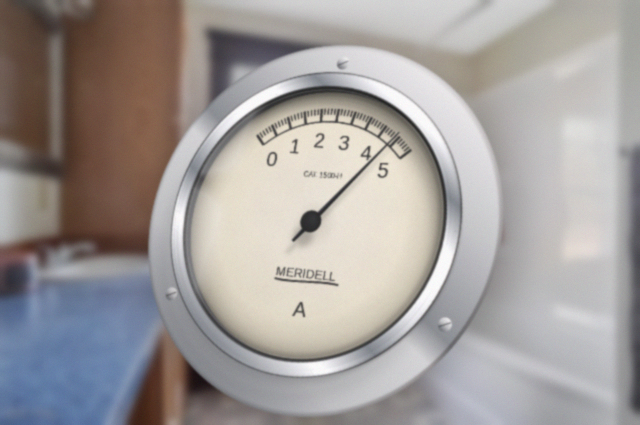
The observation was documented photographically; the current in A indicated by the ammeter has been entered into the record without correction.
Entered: 4.5 A
